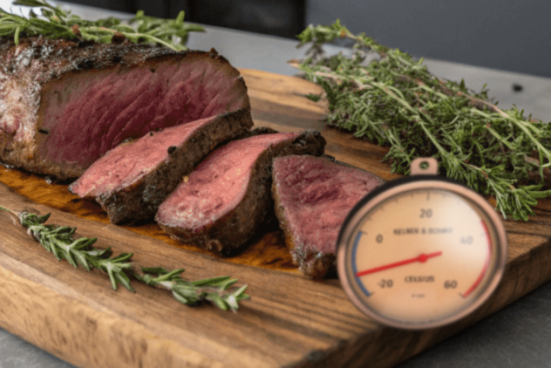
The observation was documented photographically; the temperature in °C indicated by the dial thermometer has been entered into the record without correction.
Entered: -12 °C
